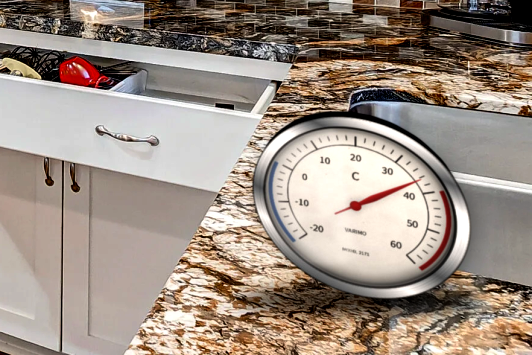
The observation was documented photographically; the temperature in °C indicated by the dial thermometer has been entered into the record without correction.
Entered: 36 °C
